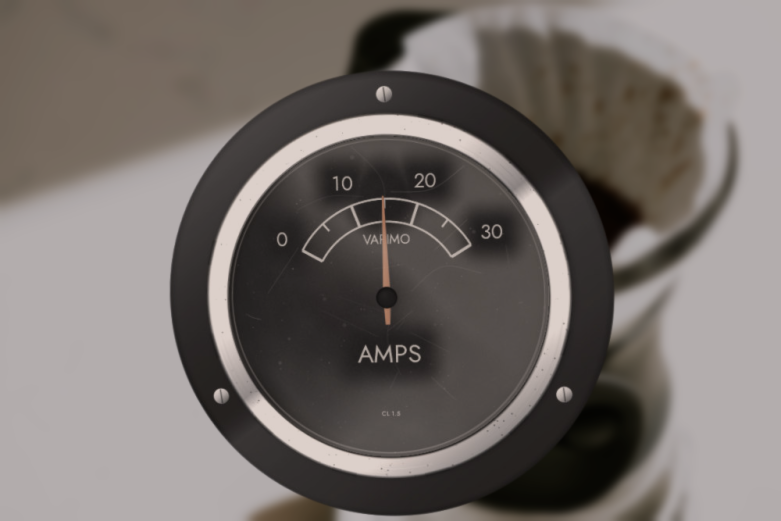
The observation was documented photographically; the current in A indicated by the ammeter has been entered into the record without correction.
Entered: 15 A
